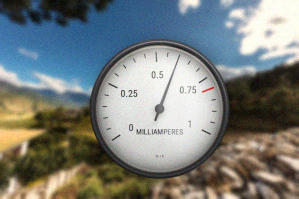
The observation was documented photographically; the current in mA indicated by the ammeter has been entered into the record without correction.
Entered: 0.6 mA
